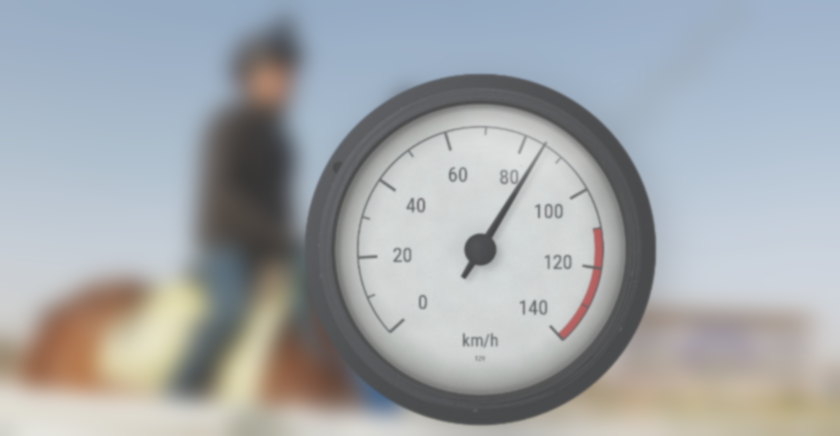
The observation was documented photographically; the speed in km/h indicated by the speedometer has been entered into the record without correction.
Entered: 85 km/h
